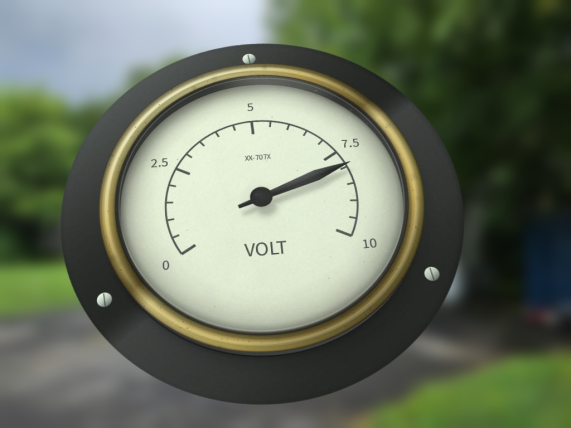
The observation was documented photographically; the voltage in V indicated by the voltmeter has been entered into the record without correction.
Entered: 8 V
